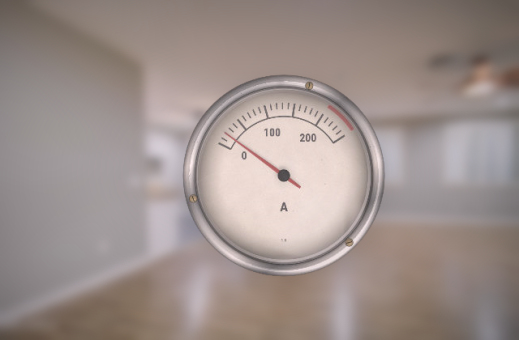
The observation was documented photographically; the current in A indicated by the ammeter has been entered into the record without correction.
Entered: 20 A
